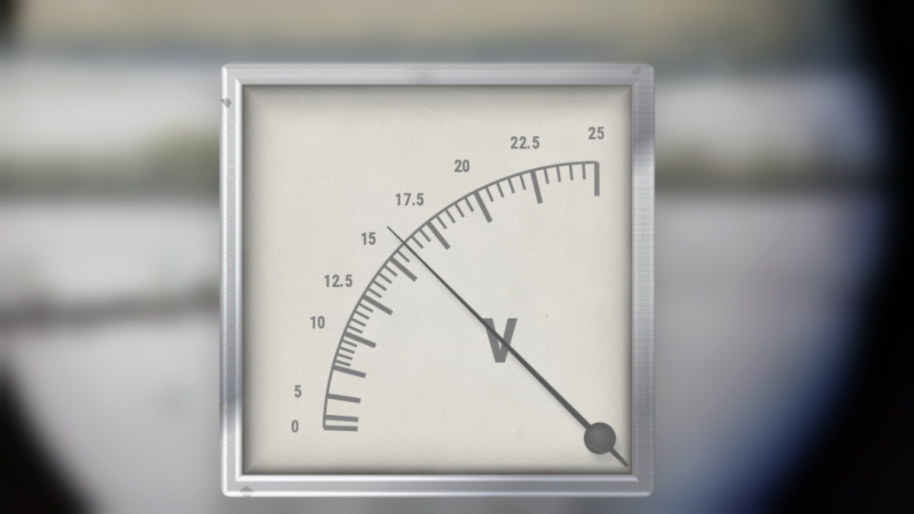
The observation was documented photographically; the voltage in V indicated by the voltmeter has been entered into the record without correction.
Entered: 16 V
